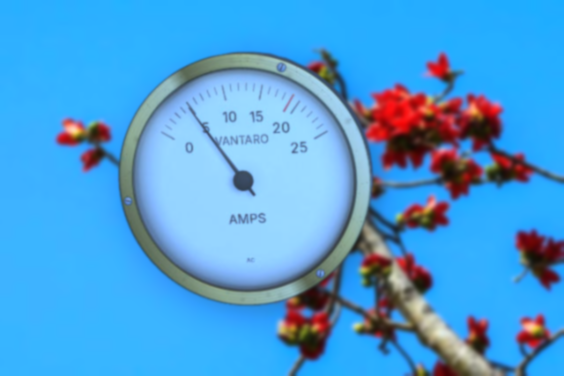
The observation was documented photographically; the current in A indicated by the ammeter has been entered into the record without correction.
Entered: 5 A
